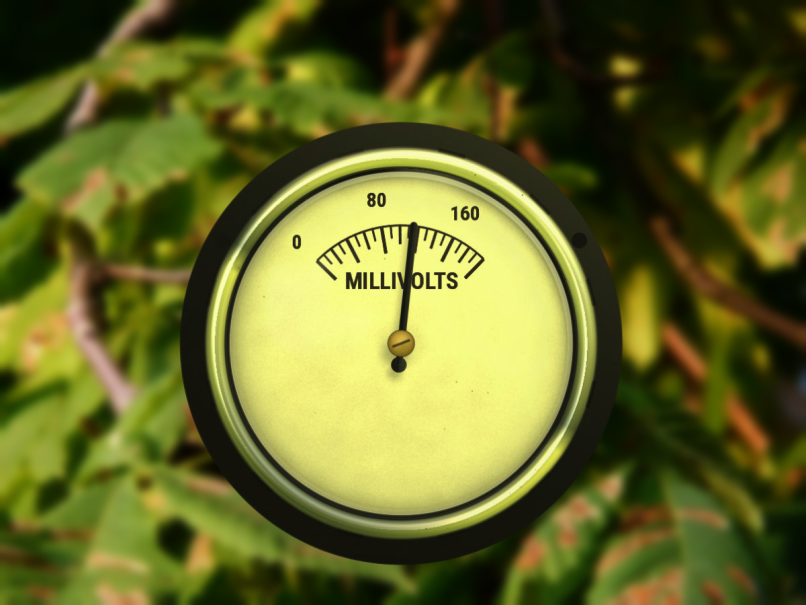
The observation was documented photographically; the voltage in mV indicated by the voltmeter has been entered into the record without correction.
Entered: 115 mV
